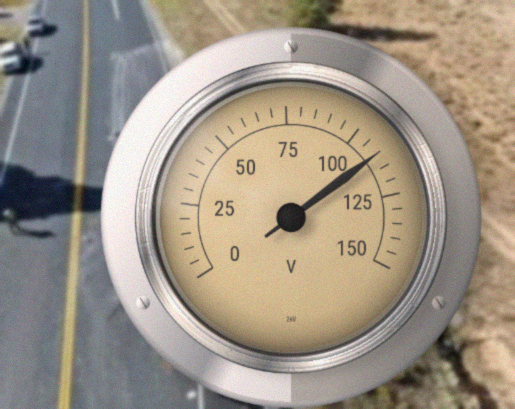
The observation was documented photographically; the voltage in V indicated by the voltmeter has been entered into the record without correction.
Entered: 110 V
